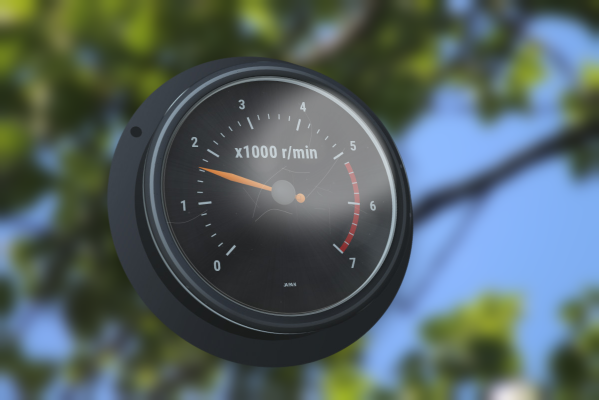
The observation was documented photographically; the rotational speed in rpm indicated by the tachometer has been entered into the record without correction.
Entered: 1600 rpm
